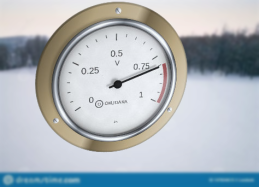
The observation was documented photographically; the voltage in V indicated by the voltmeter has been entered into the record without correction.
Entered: 0.8 V
